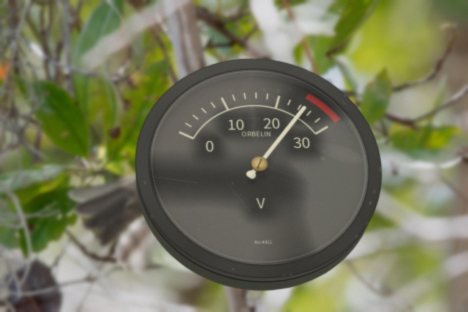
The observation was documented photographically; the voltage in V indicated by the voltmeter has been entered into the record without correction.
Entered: 25 V
